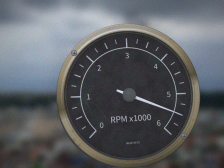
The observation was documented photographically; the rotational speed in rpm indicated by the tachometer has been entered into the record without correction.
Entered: 5500 rpm
